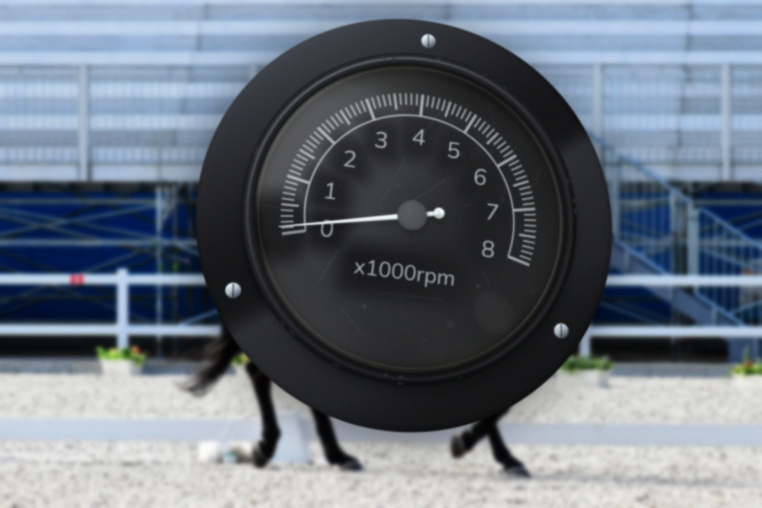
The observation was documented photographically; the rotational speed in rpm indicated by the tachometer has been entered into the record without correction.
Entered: 100 rpm
